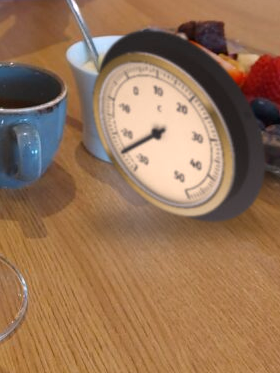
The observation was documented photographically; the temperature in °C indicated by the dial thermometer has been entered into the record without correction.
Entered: -25 °C
